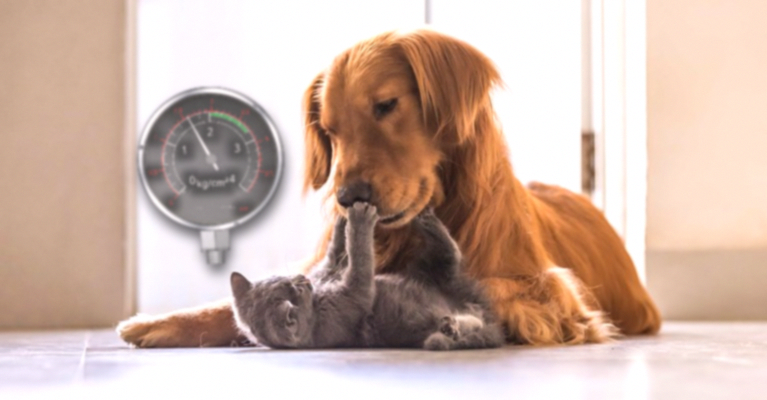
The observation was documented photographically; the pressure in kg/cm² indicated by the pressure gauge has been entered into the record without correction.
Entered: 1.6 kg/cm²
